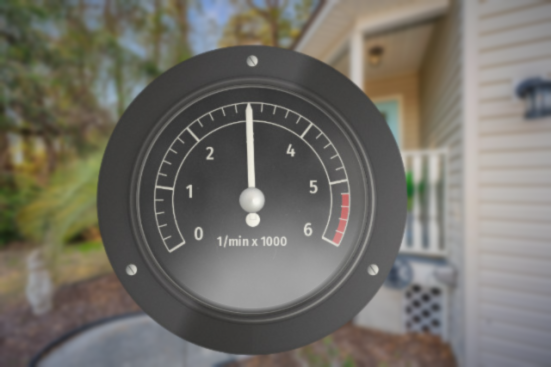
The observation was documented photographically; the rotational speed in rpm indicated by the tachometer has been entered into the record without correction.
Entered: 3000 rpm
